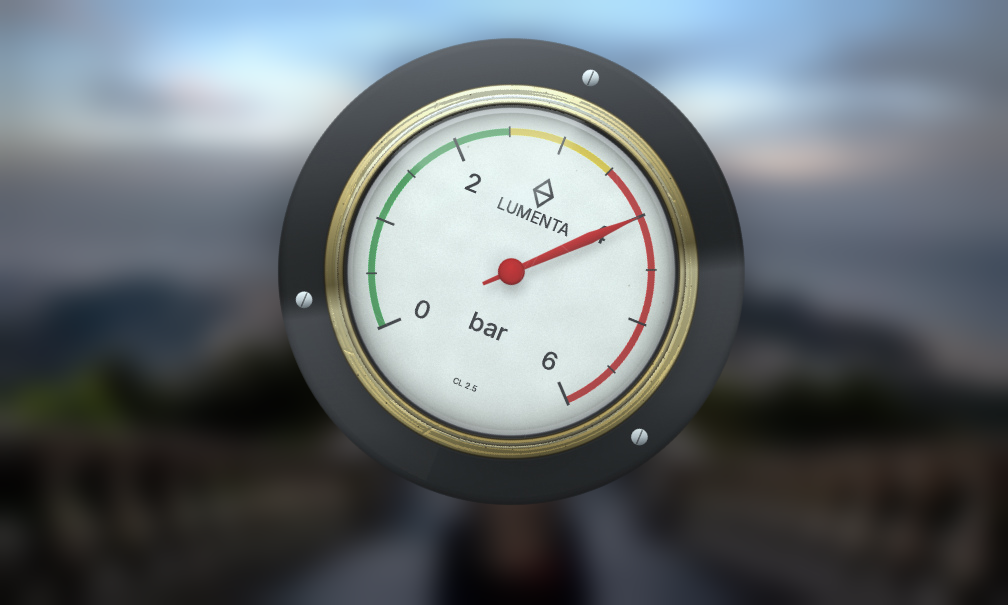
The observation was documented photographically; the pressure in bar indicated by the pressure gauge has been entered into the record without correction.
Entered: 4 bar
